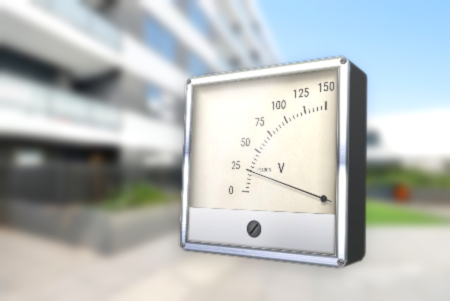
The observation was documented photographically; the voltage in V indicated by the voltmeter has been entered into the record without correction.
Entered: 25 V
